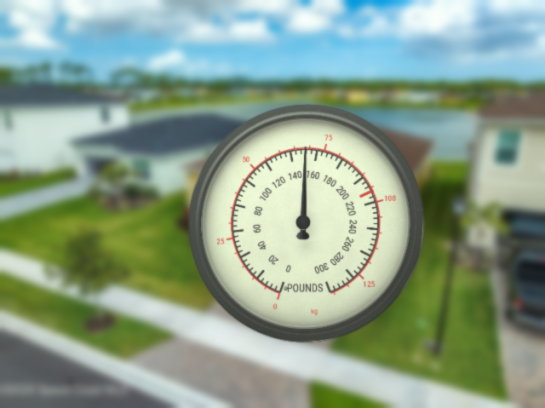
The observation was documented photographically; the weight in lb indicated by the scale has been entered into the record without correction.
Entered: 152 lb
